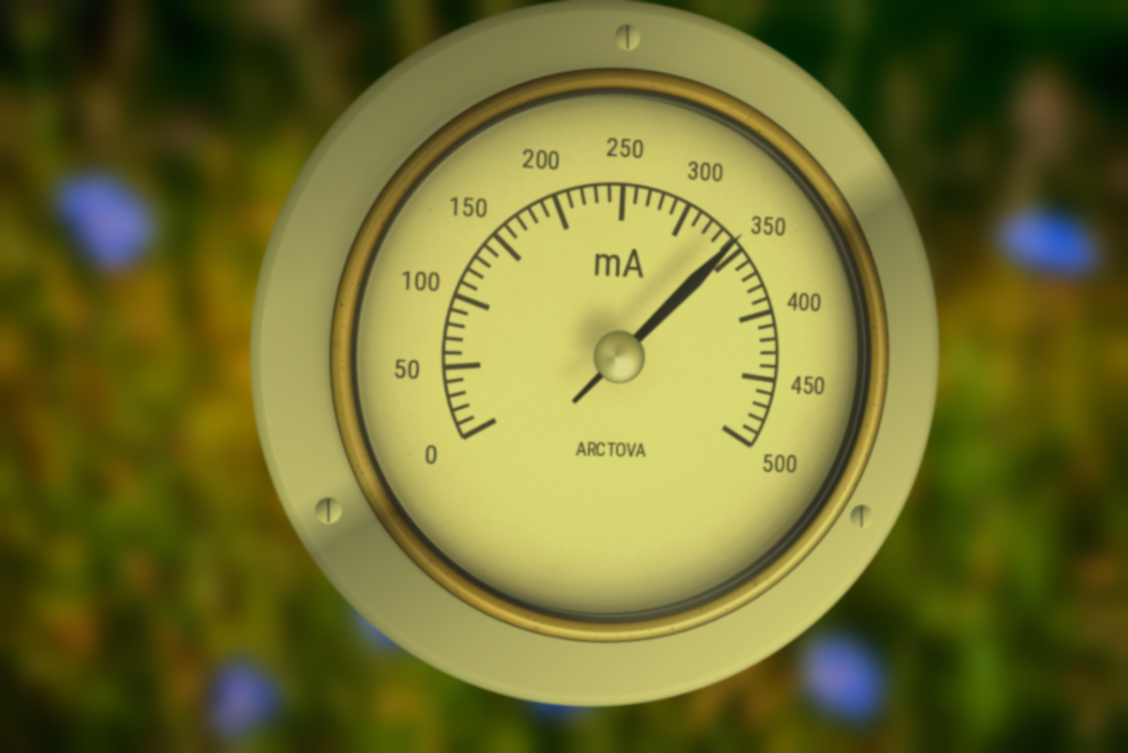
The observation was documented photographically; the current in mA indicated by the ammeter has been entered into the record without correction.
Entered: 340 mA
